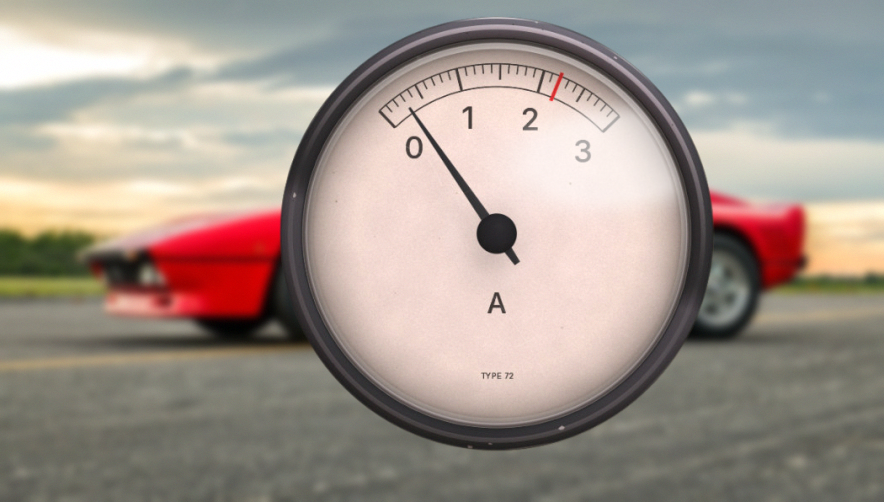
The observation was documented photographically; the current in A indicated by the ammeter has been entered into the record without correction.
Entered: 0.3 A
